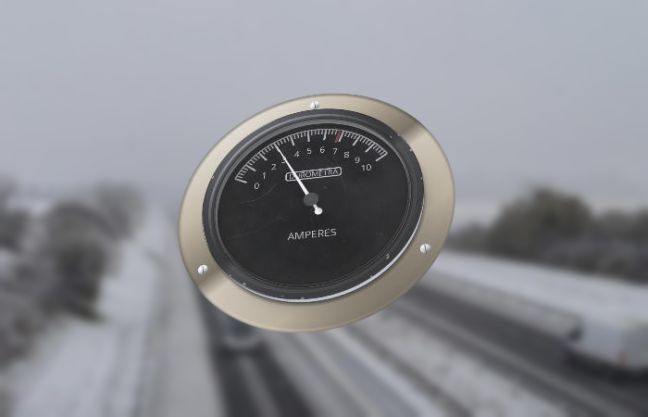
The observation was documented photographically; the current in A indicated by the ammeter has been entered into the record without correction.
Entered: 3 A
